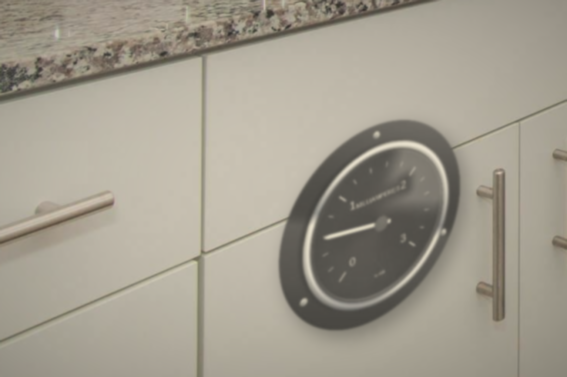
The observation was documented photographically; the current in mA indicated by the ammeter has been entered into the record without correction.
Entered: 0.6 mA
